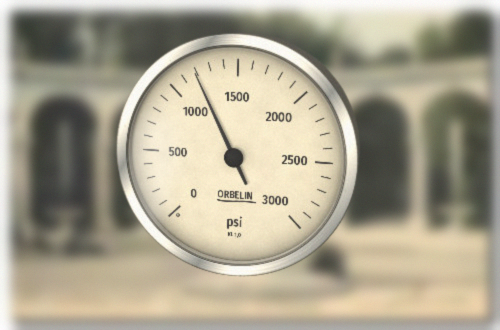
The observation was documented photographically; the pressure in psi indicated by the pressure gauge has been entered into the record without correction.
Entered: 1200 psi
